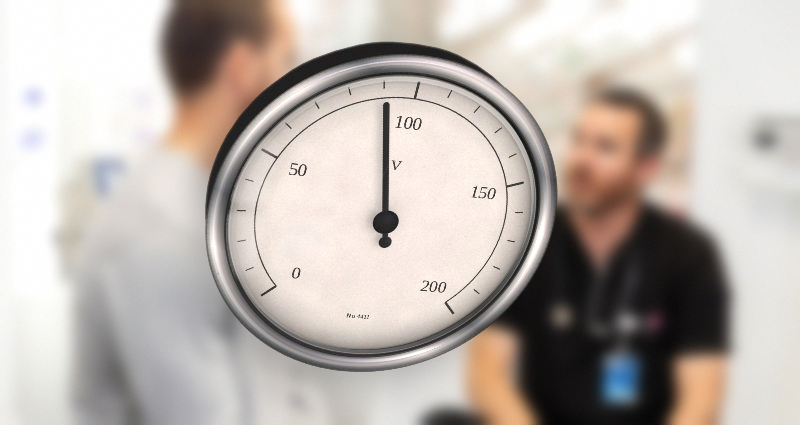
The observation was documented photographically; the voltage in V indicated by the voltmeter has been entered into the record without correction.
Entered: 90 V
